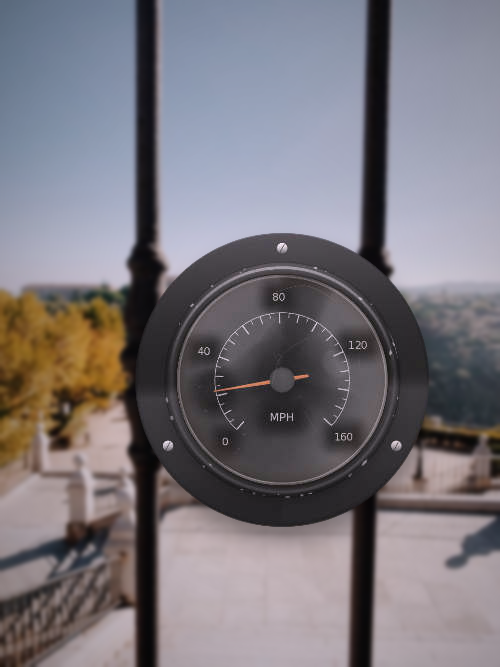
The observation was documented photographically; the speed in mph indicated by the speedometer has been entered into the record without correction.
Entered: 22.5 mph
